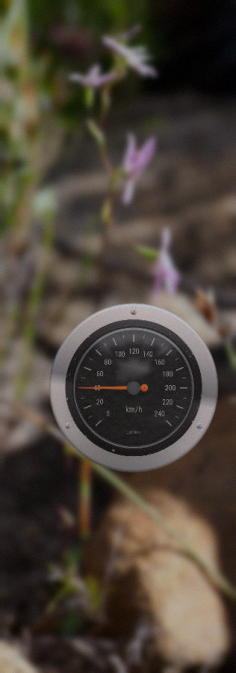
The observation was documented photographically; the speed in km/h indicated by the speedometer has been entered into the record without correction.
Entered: 40 km/h
